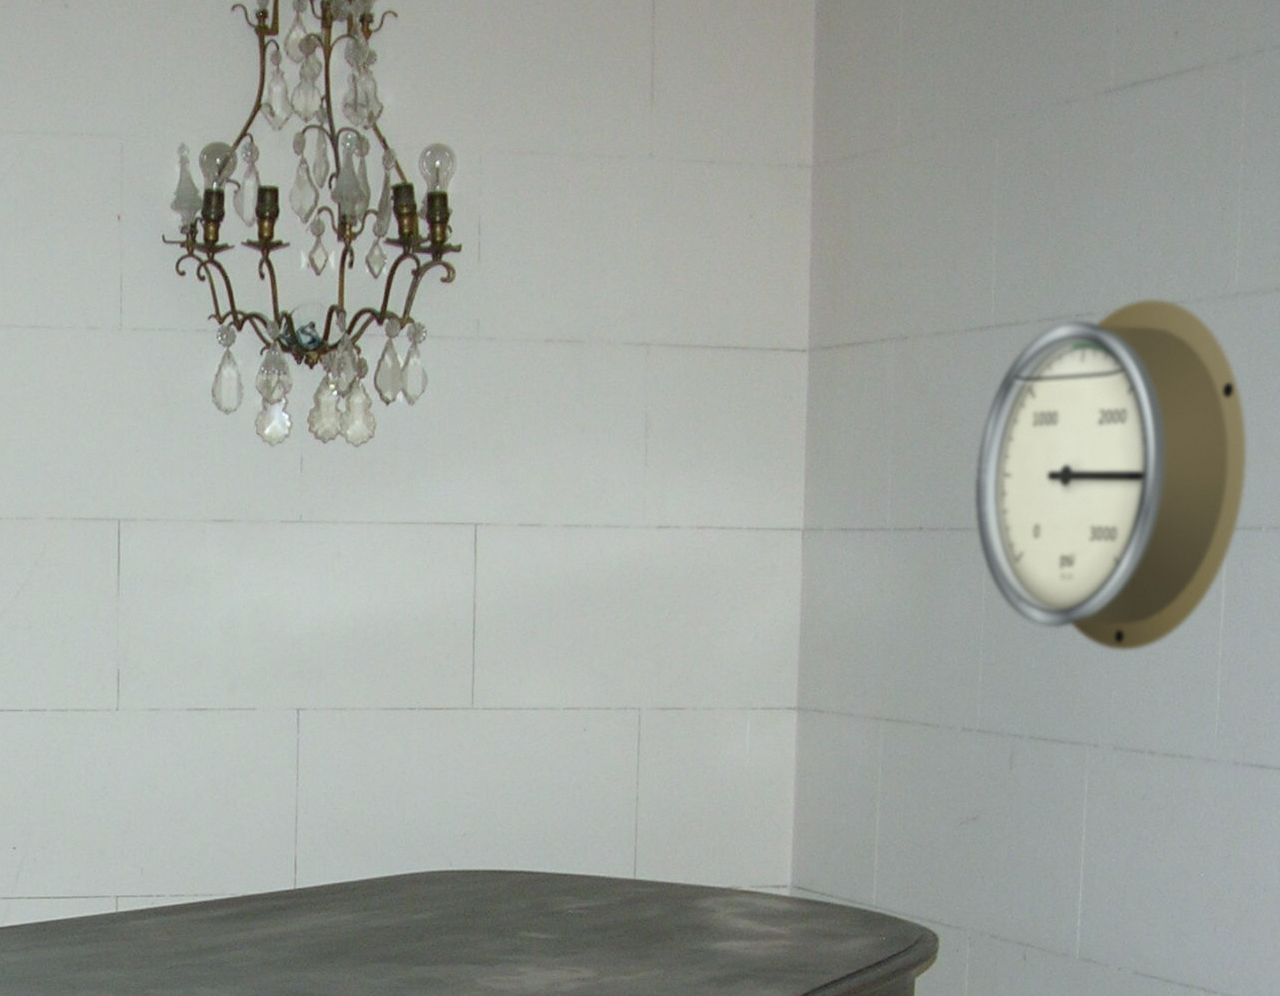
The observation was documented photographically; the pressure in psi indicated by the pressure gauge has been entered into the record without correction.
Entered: 2500 psi
